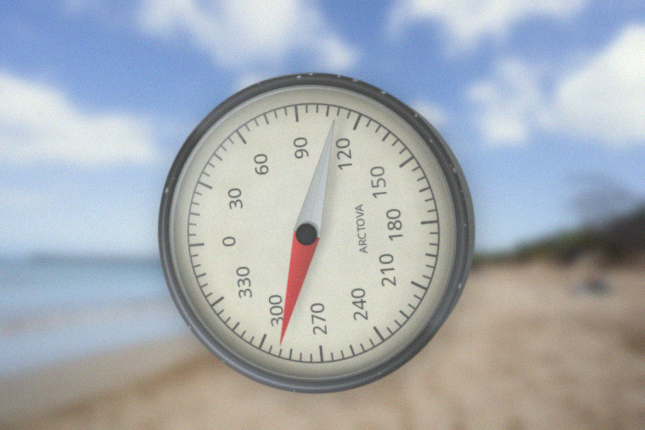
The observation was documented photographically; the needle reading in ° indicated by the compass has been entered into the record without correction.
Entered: 290 °
